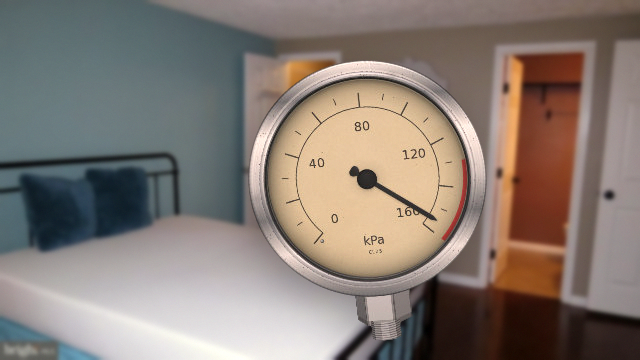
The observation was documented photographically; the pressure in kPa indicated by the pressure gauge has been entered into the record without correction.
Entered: 155 kPa
